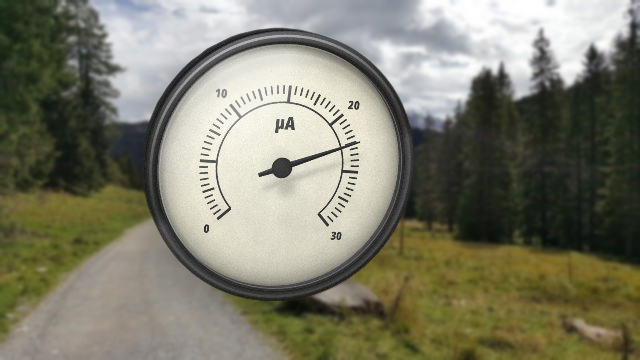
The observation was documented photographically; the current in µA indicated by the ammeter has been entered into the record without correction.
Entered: 22.5 µA
